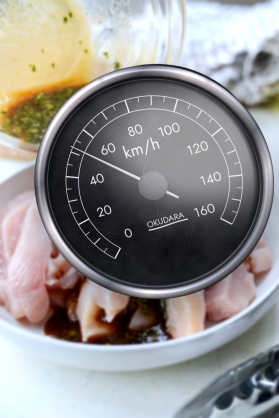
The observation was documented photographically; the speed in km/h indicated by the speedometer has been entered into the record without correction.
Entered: 52.5 km/h
